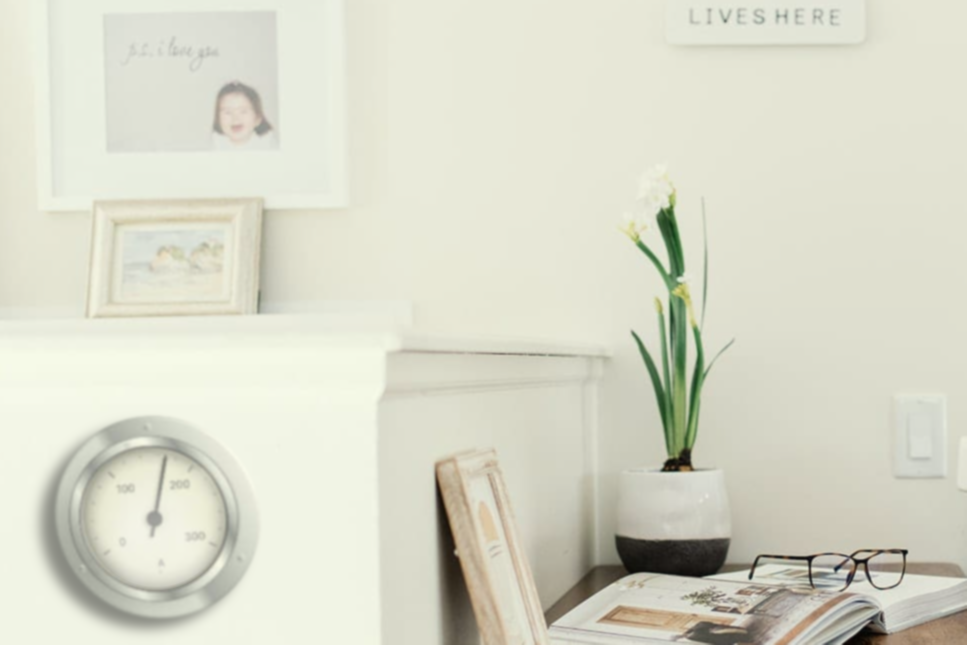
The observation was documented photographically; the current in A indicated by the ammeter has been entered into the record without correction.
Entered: 170 A
